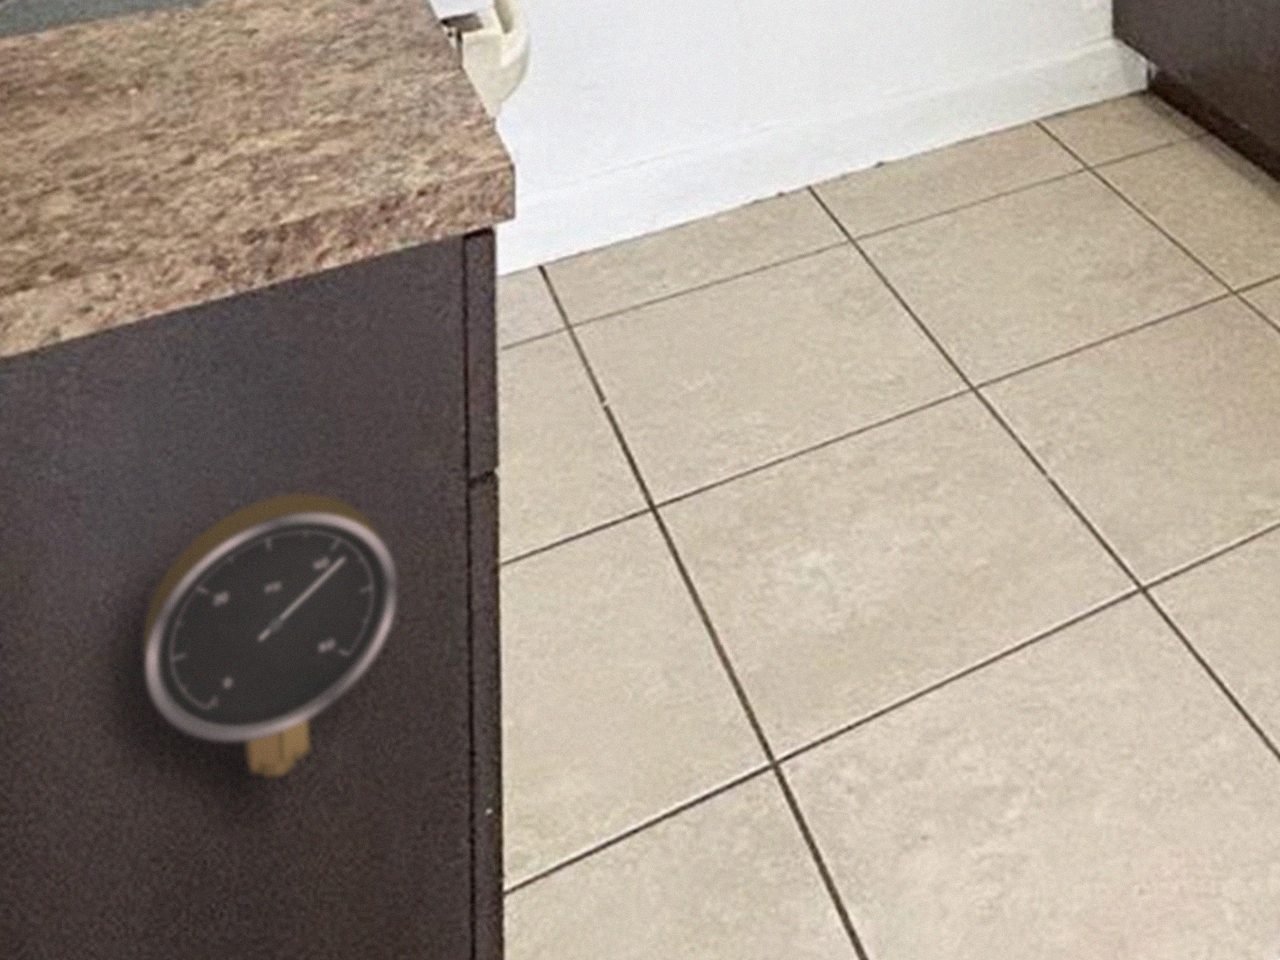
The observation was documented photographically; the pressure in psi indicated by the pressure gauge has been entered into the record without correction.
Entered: 42.5 psi
